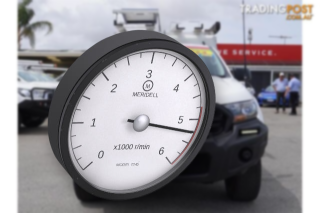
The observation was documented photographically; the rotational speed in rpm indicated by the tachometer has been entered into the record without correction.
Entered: 5250 rpm
